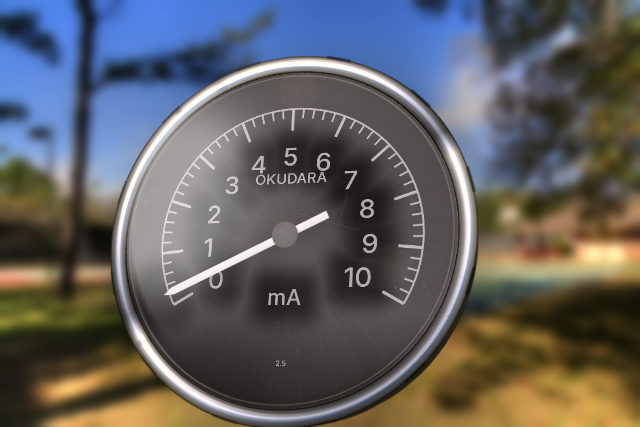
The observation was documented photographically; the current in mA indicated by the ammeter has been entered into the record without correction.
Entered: 0.2 mA
